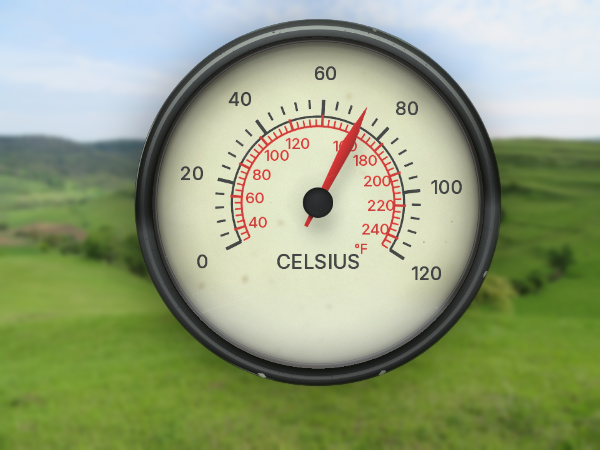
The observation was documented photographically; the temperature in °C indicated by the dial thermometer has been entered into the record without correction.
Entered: 72 °C
